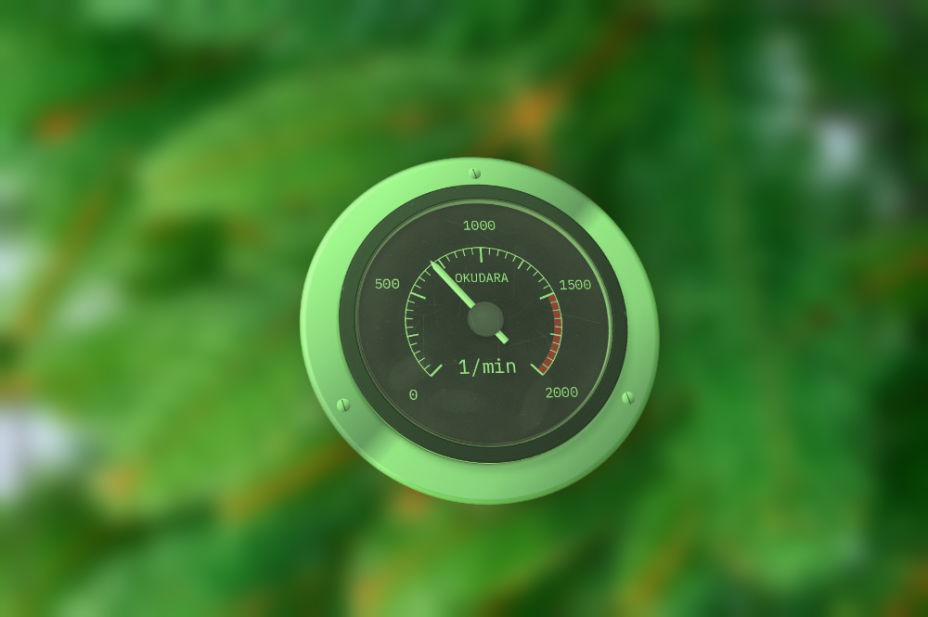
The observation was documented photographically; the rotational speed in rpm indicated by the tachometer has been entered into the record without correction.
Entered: 700 rpm
